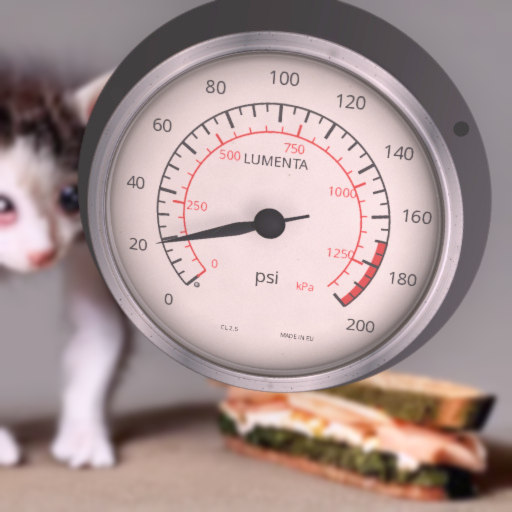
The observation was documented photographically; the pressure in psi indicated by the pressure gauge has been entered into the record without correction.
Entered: 20 psi
